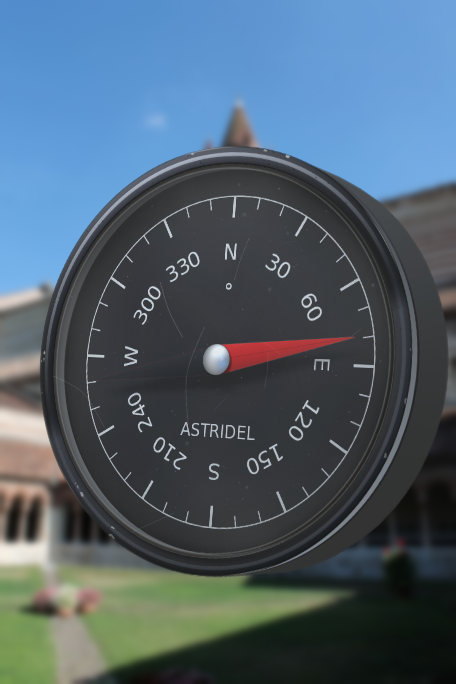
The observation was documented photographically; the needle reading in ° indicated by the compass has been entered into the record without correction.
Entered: 80 °
